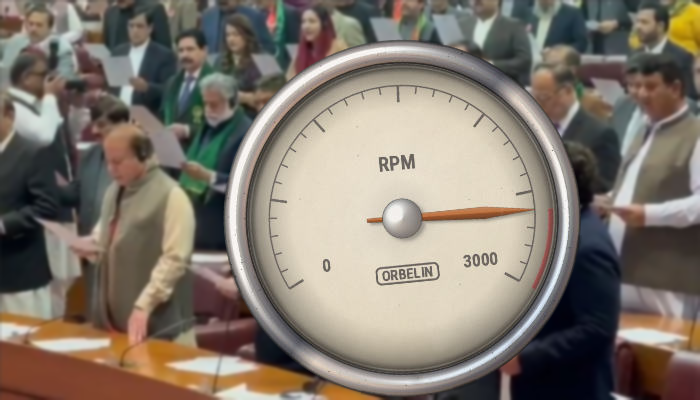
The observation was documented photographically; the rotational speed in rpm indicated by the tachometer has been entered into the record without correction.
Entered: 2600 rpm
